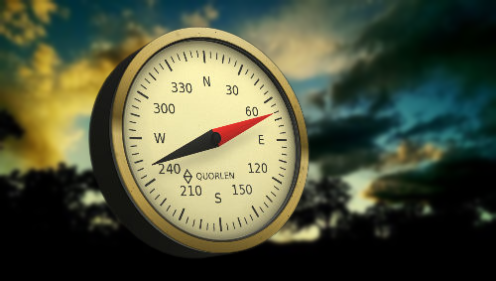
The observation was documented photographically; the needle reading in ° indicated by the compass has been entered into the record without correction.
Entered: 70 °
